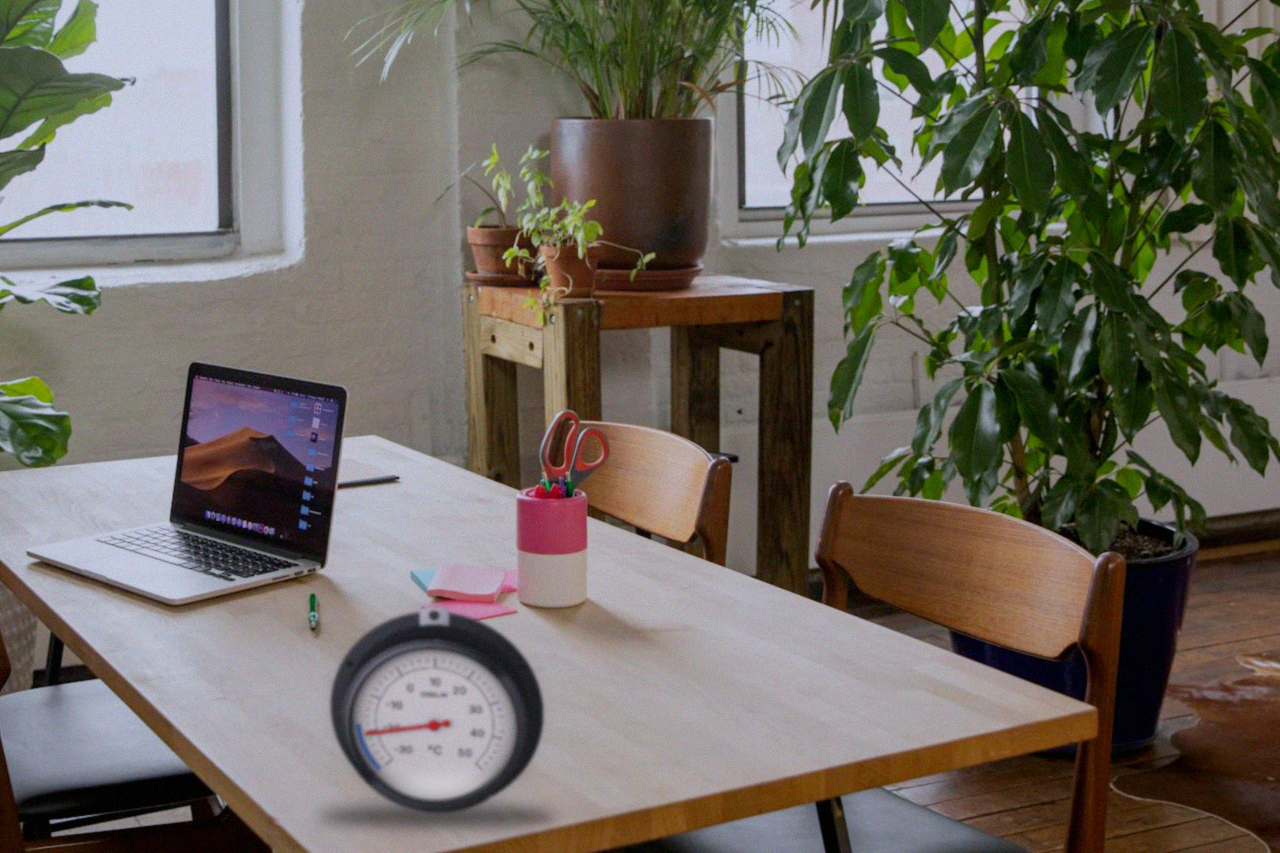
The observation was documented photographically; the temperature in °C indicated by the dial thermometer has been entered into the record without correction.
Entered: -20 °C
